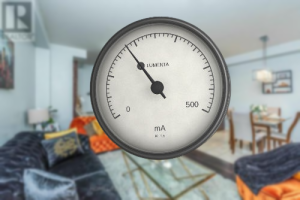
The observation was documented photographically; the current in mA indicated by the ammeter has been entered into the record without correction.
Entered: 180 mA
